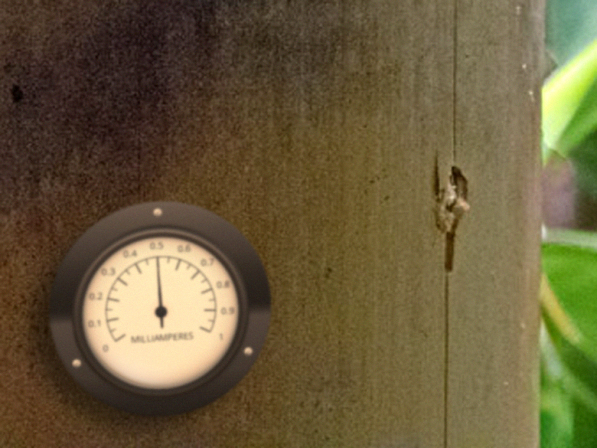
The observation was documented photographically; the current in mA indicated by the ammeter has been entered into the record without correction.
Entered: 0.5 mA
